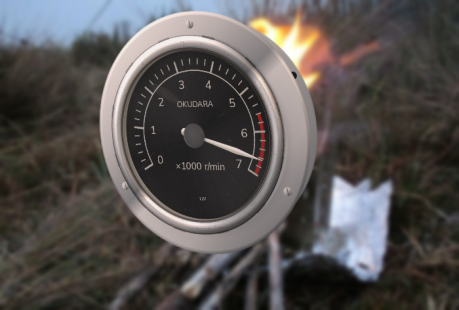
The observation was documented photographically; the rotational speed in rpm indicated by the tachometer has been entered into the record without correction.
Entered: 6600 rpm
